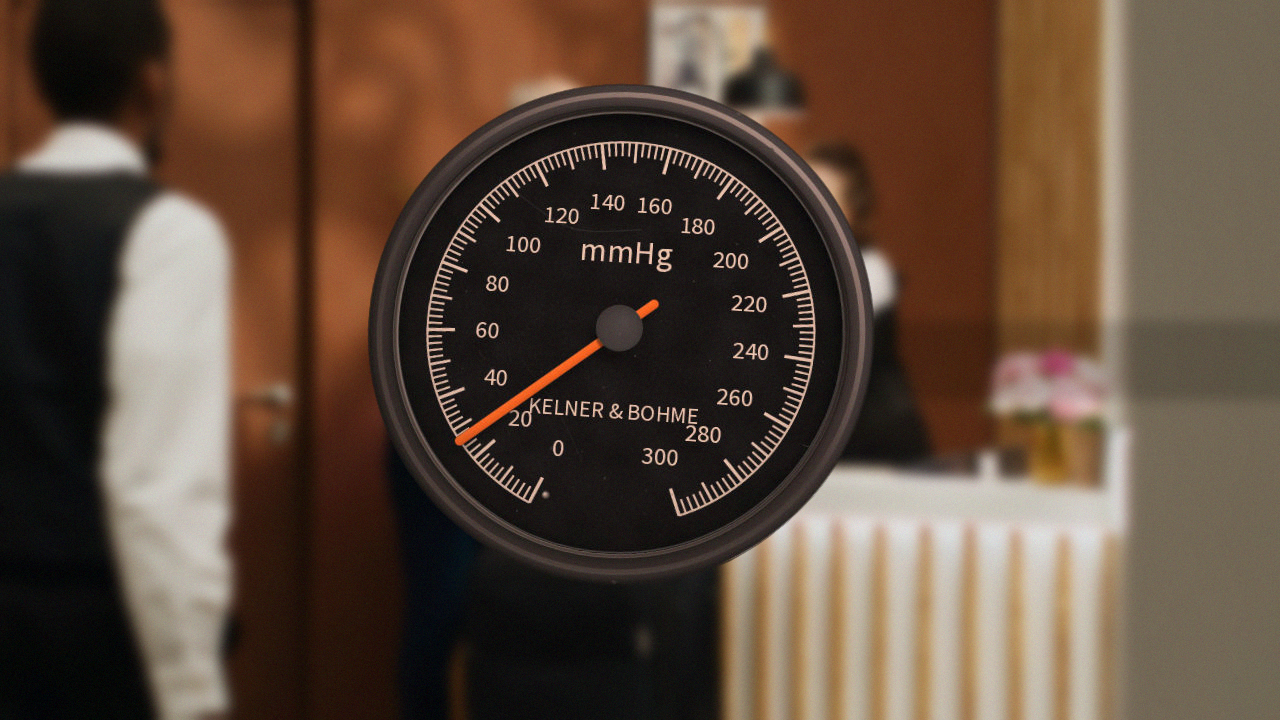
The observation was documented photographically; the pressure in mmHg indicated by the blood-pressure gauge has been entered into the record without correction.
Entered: 26 mmHg
